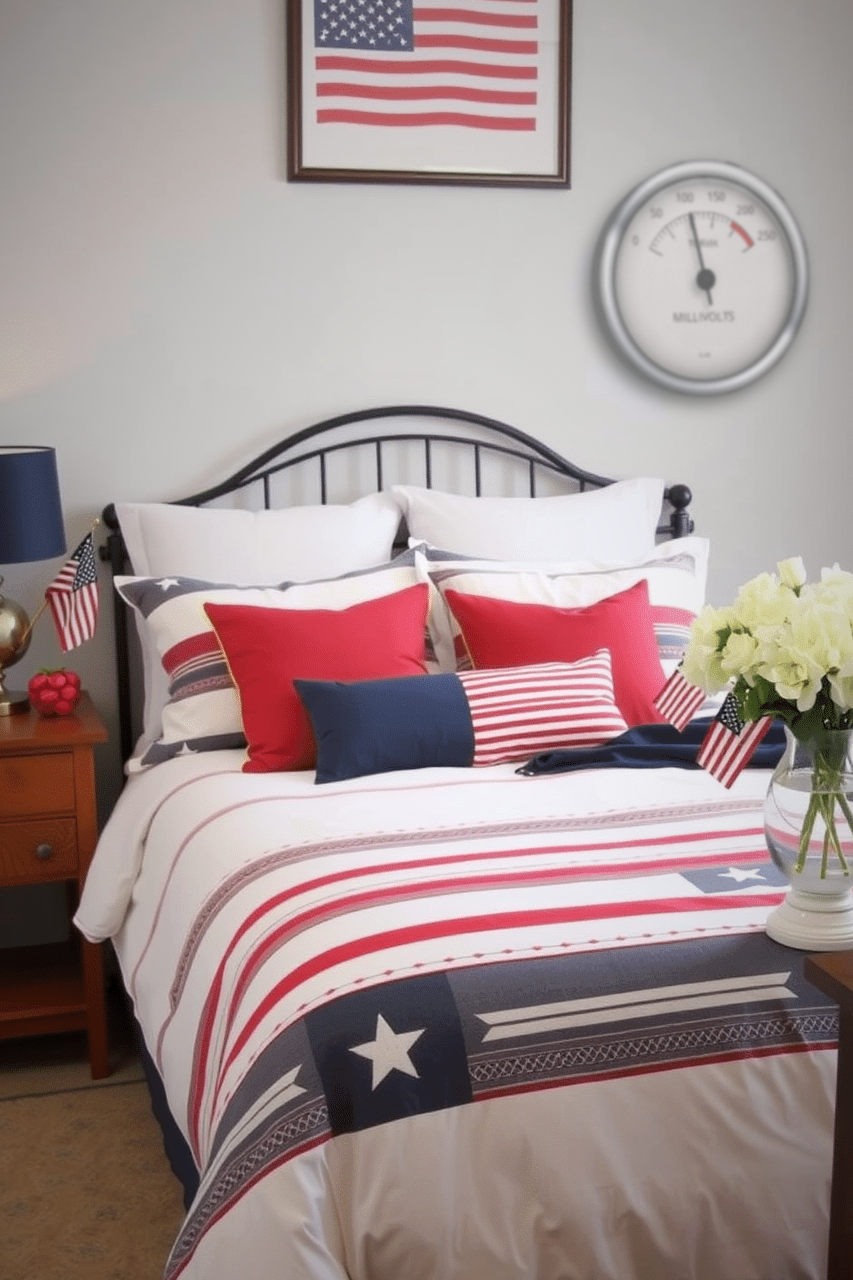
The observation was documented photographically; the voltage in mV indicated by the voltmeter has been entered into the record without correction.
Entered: 100 mV
